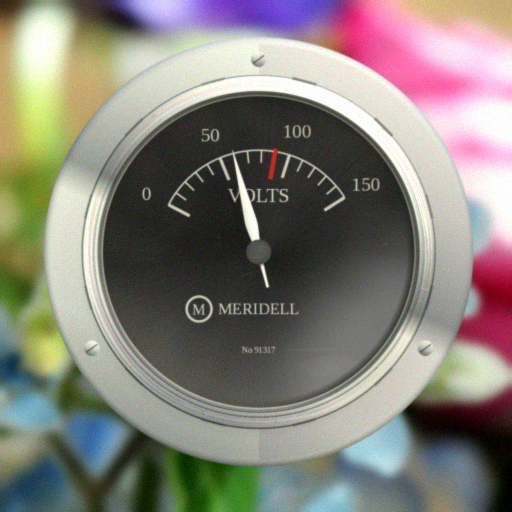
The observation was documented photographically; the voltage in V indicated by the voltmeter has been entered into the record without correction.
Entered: 60 V
